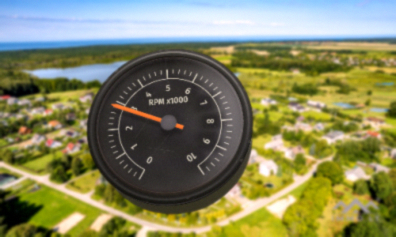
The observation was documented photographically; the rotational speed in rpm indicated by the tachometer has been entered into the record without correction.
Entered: 2800 rpm
